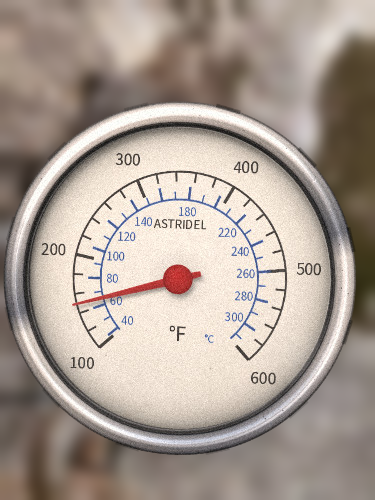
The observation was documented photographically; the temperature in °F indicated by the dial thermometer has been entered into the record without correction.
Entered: 150 °F
